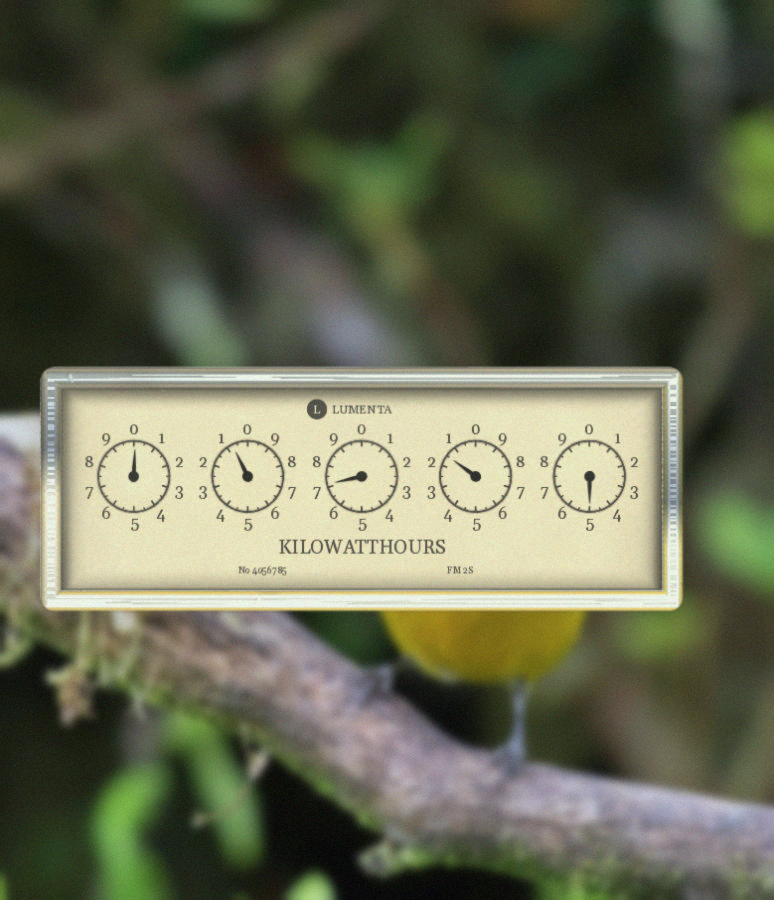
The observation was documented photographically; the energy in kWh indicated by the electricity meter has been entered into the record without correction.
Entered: 715 kWh
